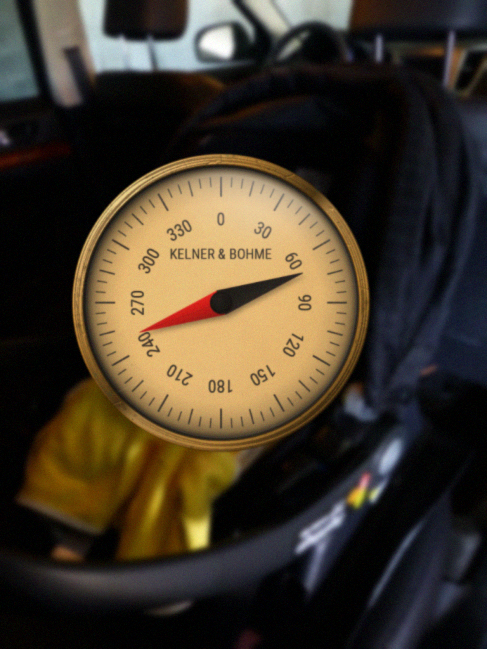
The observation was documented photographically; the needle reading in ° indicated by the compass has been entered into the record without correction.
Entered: 250 °
